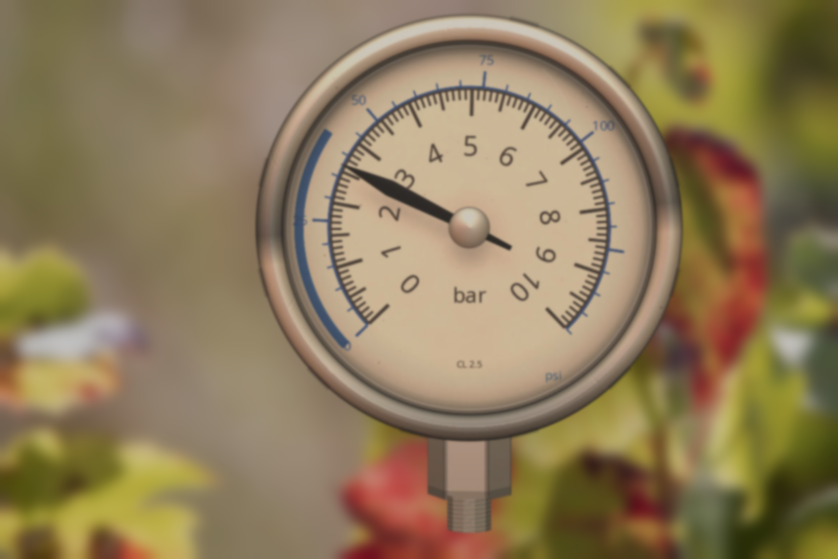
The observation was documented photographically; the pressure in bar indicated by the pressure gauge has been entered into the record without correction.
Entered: 2.6 bar
